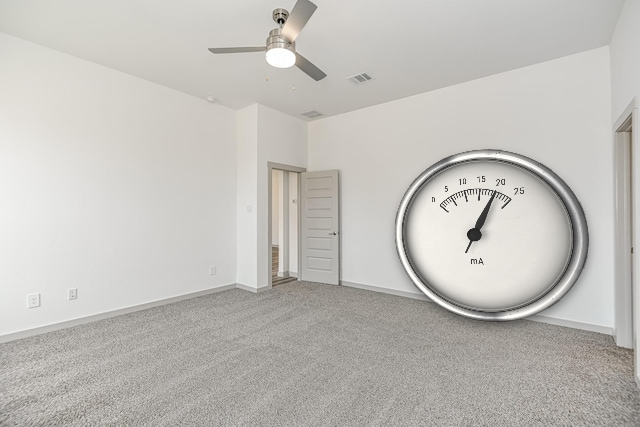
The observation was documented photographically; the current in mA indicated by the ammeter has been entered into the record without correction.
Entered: 20 mA
